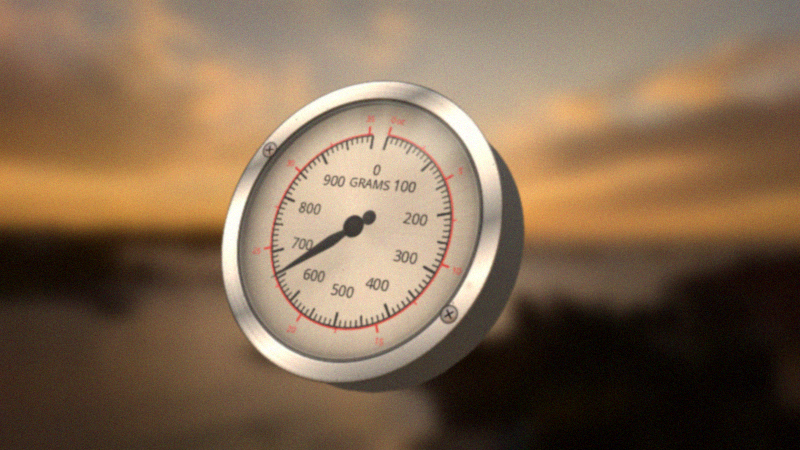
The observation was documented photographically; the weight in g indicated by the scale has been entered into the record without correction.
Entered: 650 g
